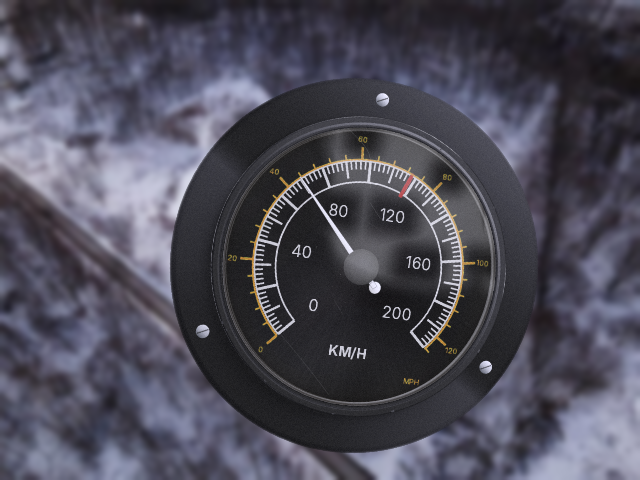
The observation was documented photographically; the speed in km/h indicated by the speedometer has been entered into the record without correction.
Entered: 70 km/h
